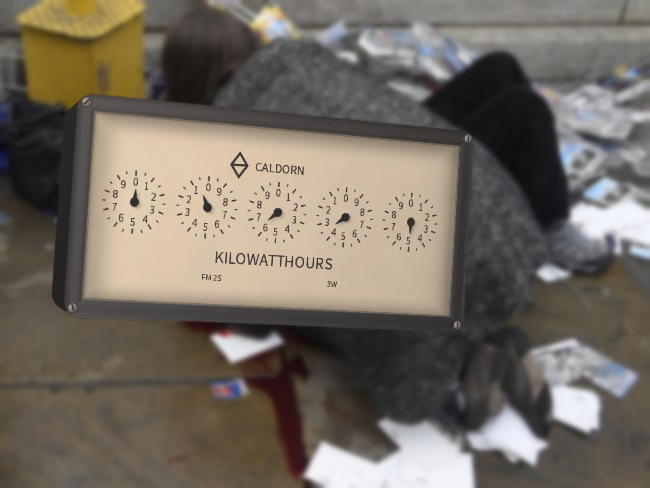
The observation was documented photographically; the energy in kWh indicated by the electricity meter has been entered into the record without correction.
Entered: 635 kWh
